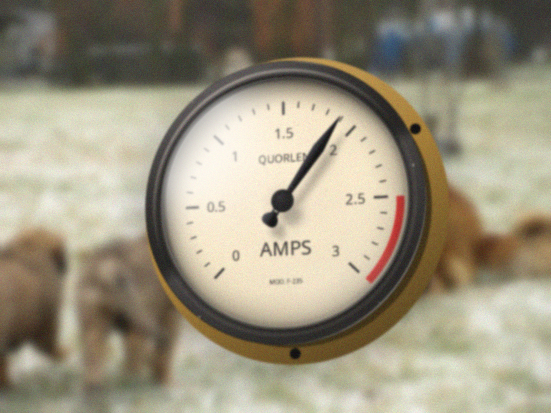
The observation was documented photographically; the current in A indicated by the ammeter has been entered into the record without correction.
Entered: 1.9 A
